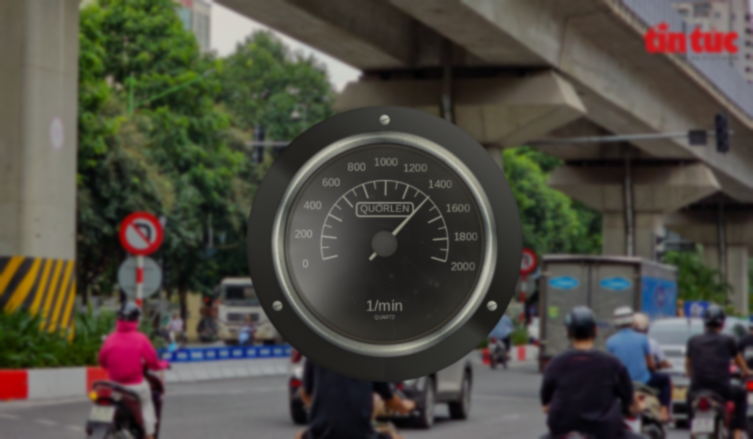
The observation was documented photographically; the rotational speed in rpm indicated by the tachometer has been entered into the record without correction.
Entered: 1400 rpm
